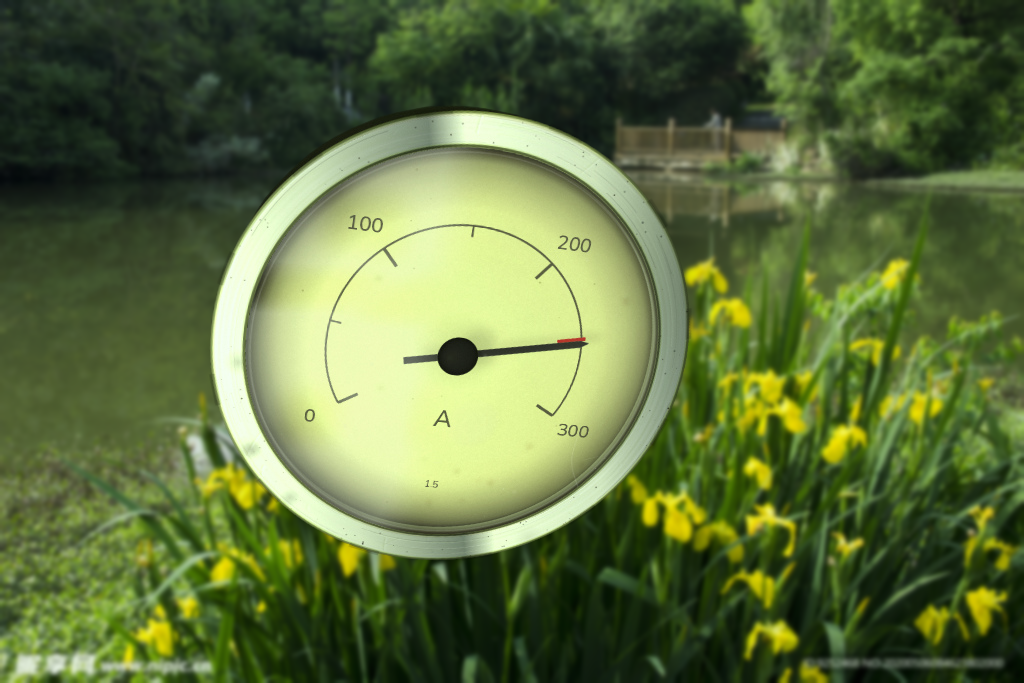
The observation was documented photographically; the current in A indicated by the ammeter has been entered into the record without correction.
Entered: 250 A
